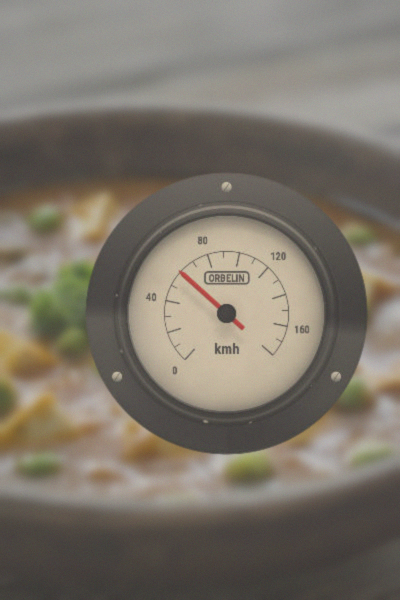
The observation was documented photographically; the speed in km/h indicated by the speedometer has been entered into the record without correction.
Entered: 60 km/h
